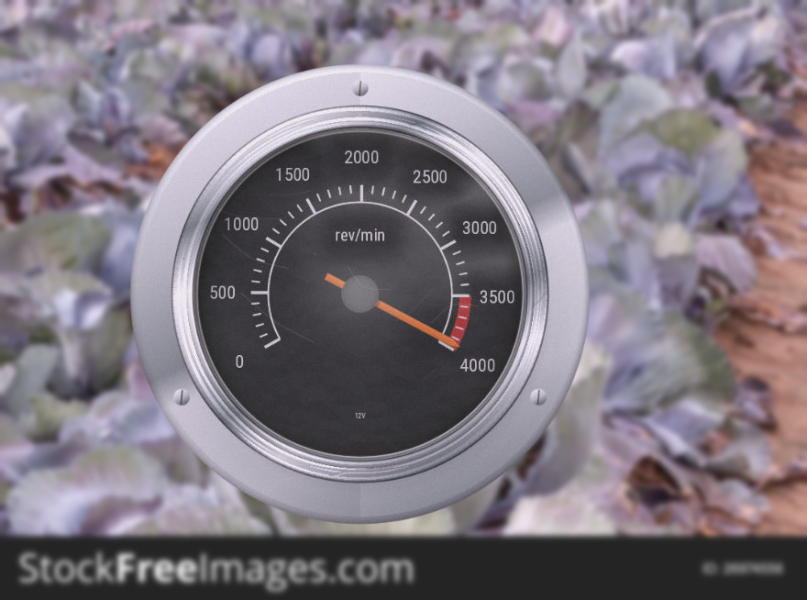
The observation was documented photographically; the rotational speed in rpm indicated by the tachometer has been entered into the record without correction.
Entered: 3950 rpm
